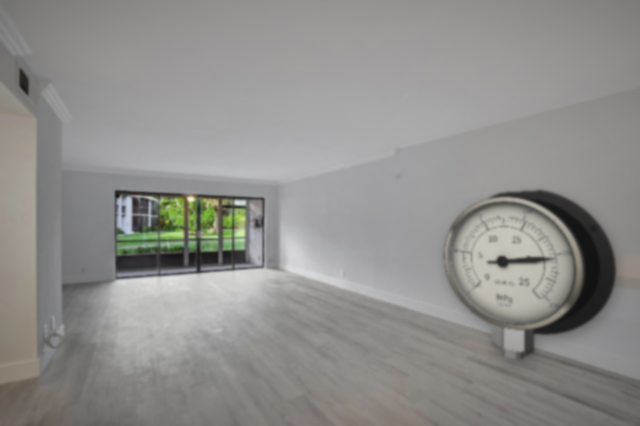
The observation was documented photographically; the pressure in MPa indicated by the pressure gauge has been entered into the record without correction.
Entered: 20 MPa
